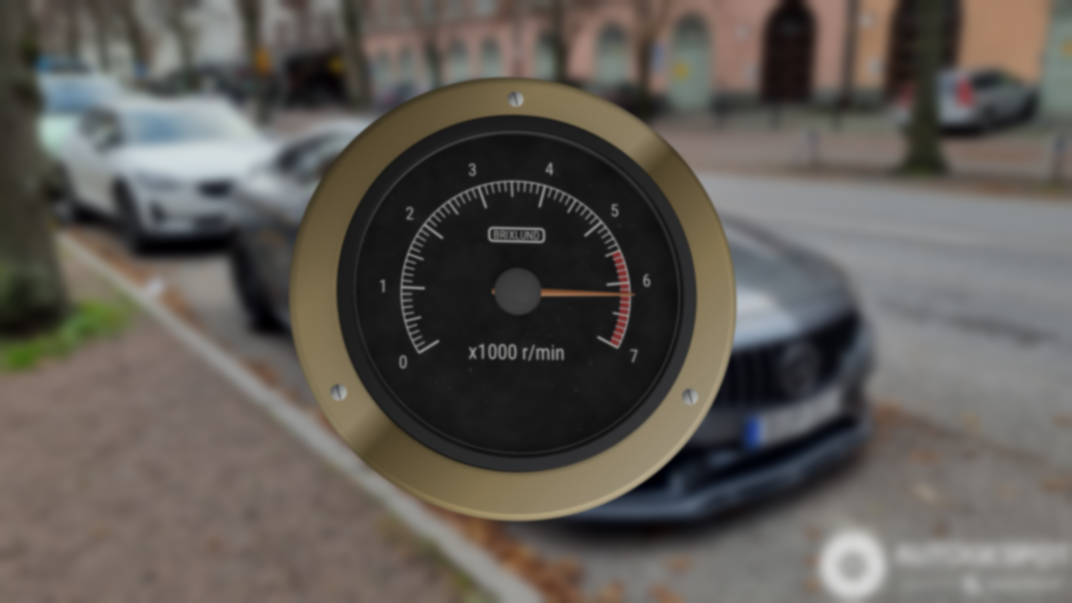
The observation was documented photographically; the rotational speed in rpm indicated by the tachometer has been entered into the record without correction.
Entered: 6200 rpm
